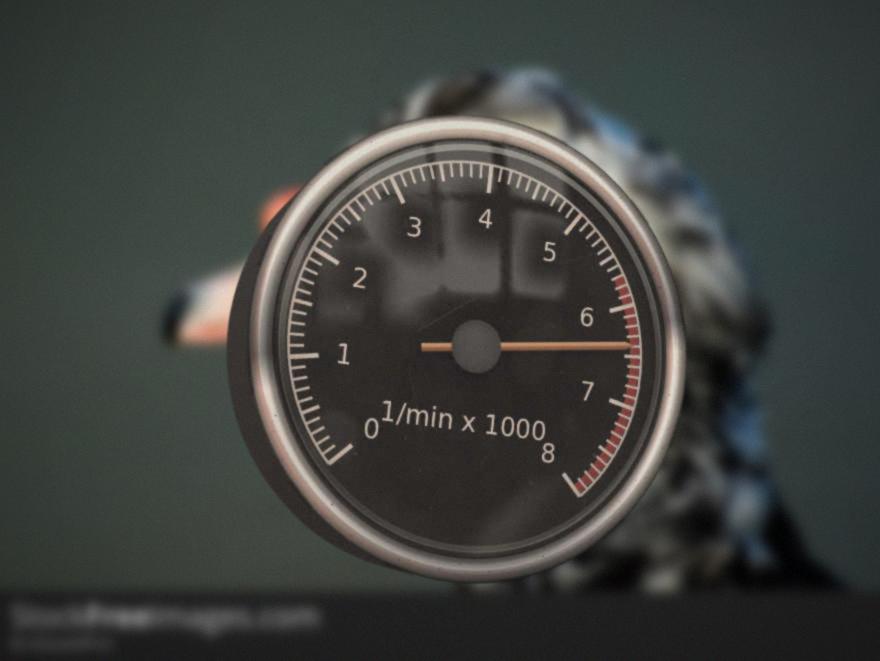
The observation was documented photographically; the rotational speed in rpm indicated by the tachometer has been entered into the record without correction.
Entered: 6400 rpm
